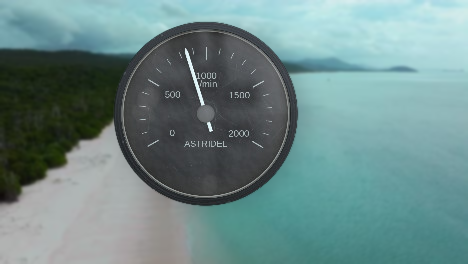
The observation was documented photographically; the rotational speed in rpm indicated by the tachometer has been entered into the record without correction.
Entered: 850 rpm
